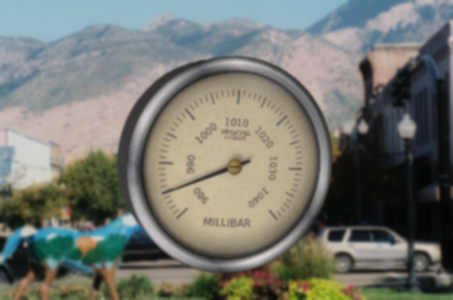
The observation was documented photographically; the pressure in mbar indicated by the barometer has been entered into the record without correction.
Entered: 985 mbar
